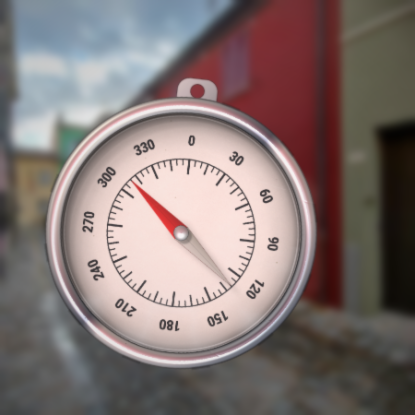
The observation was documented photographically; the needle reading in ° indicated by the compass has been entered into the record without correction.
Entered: 310 °
